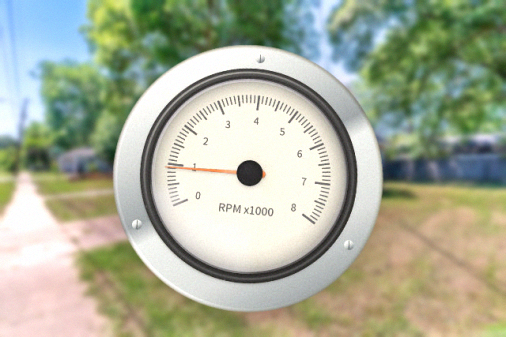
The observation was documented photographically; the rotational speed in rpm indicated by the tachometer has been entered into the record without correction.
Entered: 900 rpm
